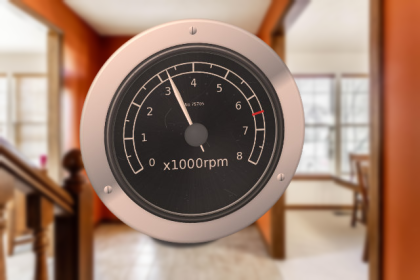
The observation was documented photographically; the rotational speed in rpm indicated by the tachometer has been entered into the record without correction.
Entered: 3250 rpm
